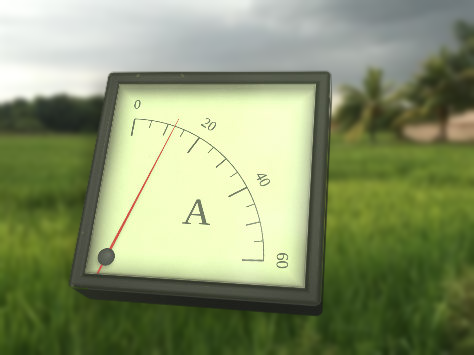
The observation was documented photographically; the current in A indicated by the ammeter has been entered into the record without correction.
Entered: 12.5 A
